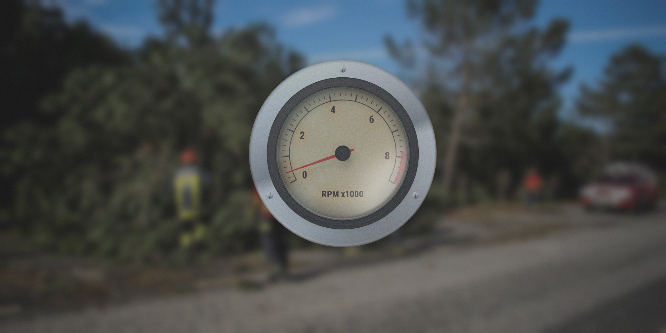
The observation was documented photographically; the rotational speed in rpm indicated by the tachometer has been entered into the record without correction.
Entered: 400 rpm
